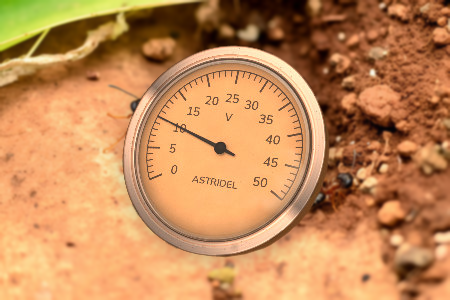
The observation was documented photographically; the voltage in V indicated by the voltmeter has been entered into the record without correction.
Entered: 10 V
